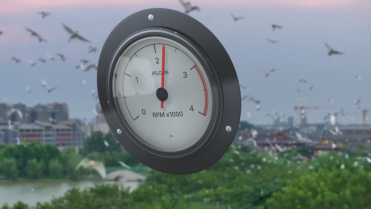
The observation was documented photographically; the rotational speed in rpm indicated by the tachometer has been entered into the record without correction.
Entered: 2250 rpm
